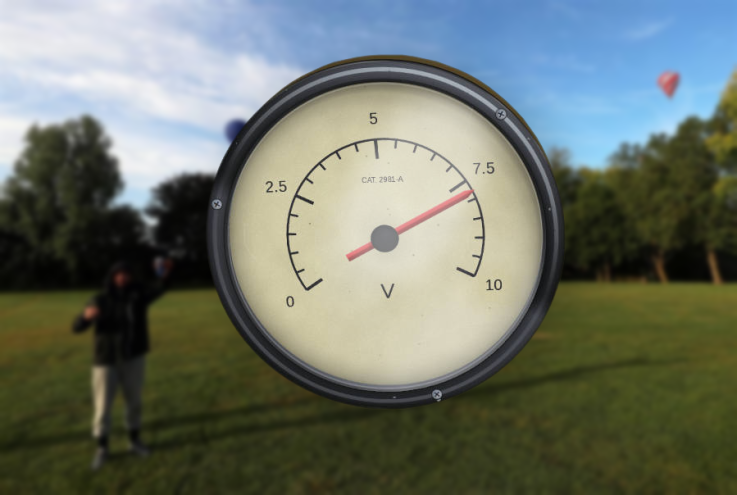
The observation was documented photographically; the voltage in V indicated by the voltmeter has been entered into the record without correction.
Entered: 7.75 V
